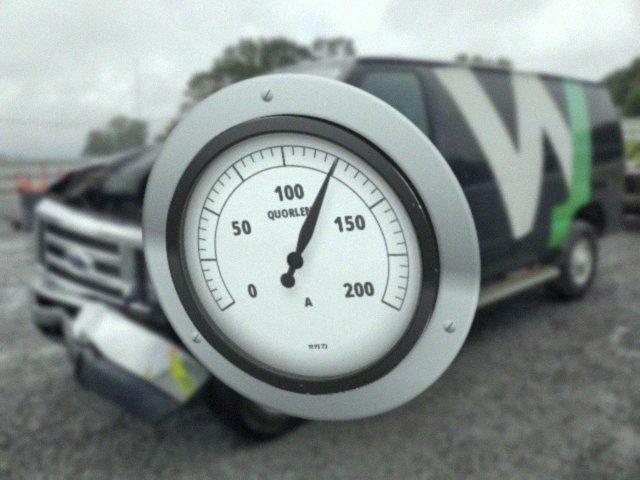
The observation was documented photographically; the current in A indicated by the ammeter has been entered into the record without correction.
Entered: 125 A
